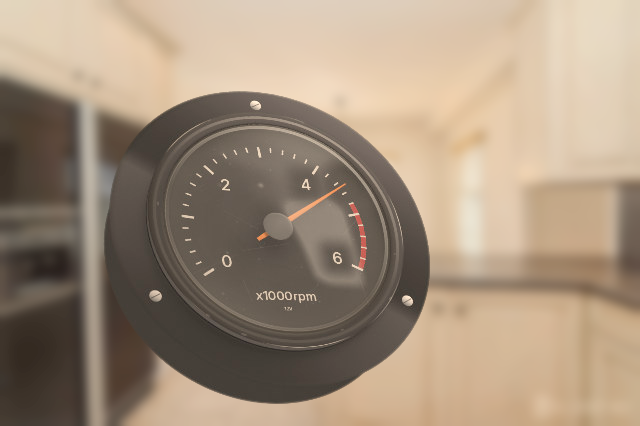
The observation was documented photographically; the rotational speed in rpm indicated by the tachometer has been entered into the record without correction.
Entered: 4500 rpm
